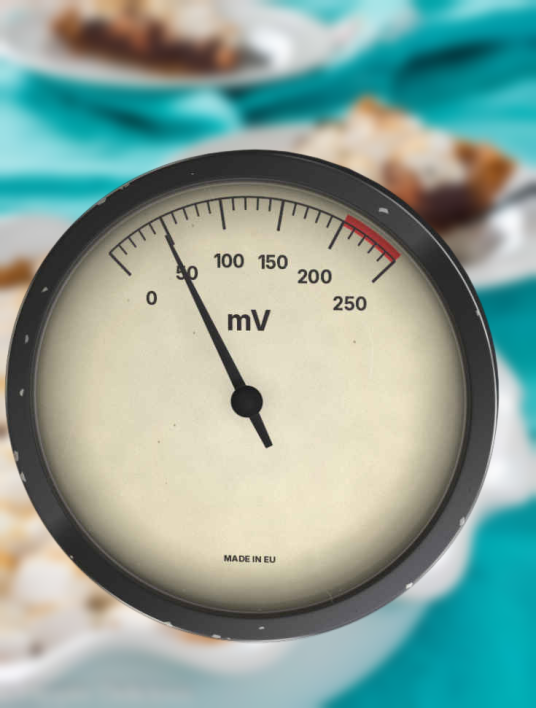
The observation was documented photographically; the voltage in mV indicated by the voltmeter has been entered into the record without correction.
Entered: 50 mV
